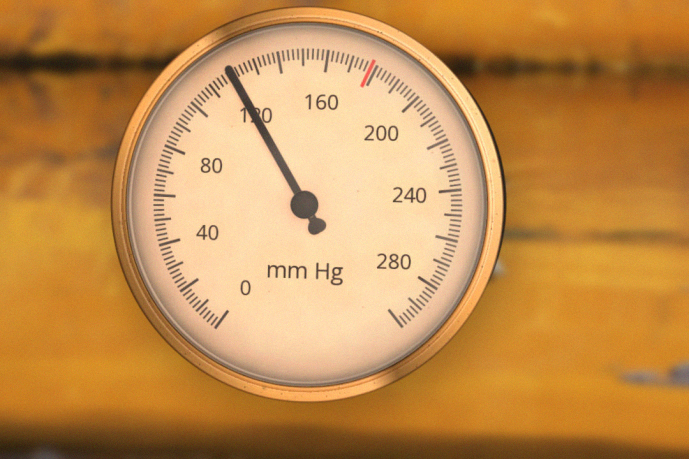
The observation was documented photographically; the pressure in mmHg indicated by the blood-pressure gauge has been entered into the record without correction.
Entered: 120 mmHg
